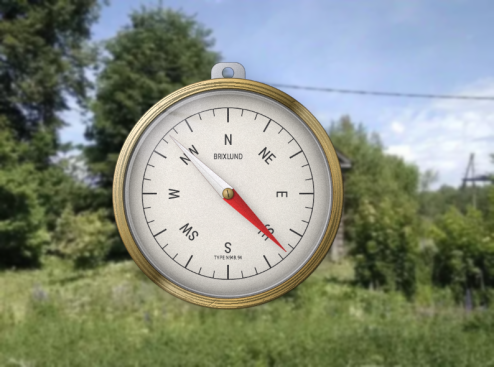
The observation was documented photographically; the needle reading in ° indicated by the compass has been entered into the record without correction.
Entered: 135 °
